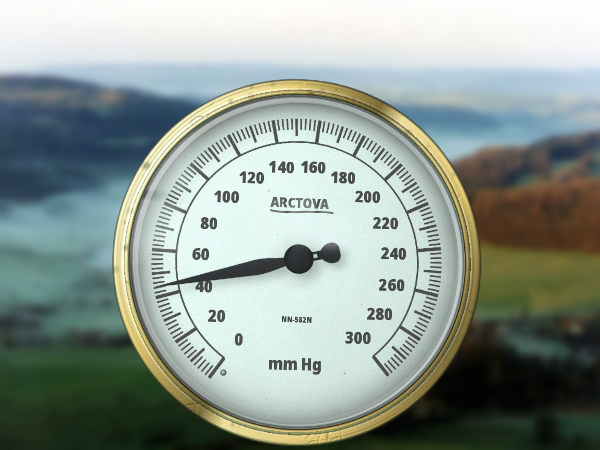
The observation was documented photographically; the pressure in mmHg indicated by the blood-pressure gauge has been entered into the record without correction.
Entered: 44 mmHg
